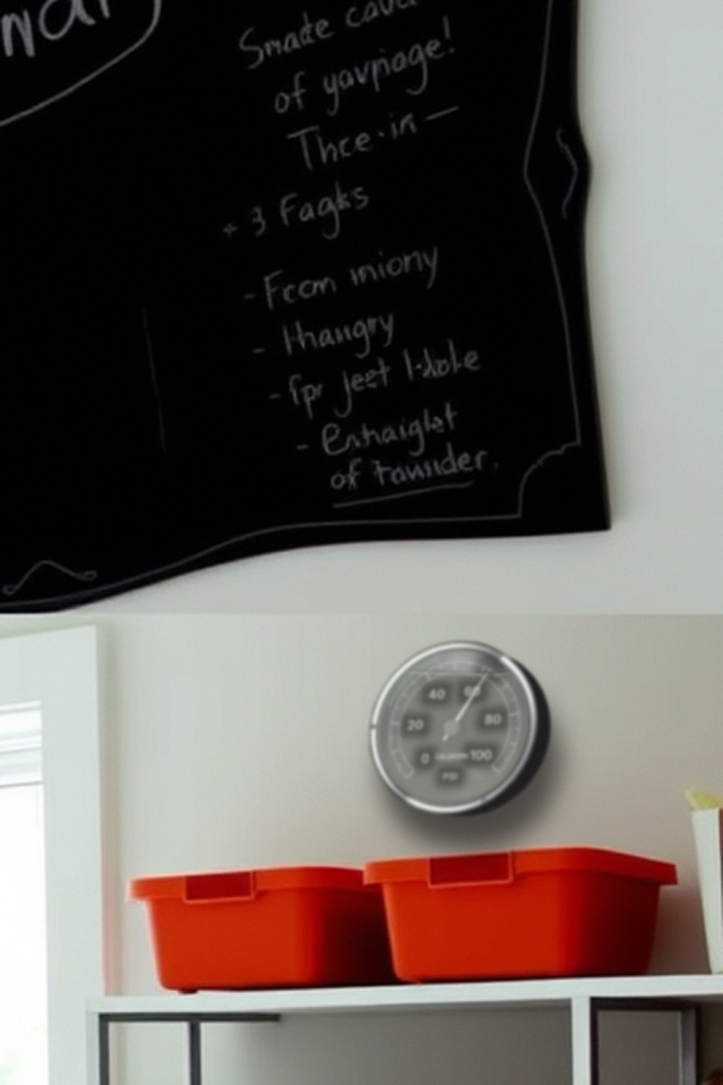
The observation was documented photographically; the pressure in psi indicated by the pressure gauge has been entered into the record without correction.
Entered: 62.5 psi
